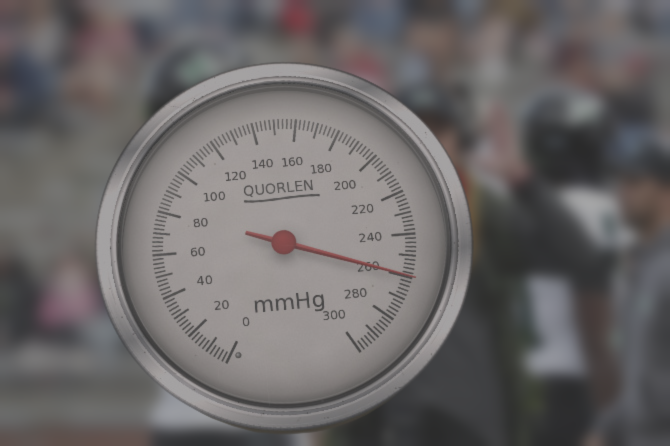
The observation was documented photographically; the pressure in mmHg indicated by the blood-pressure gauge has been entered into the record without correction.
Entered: 260 mmHg
